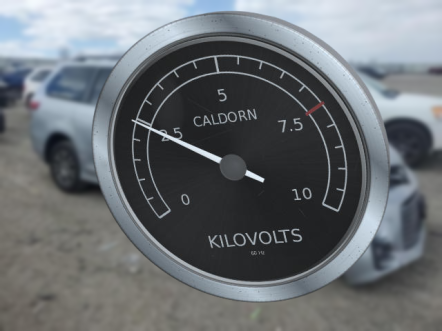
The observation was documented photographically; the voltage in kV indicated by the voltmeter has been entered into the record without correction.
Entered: 2.5 kV
